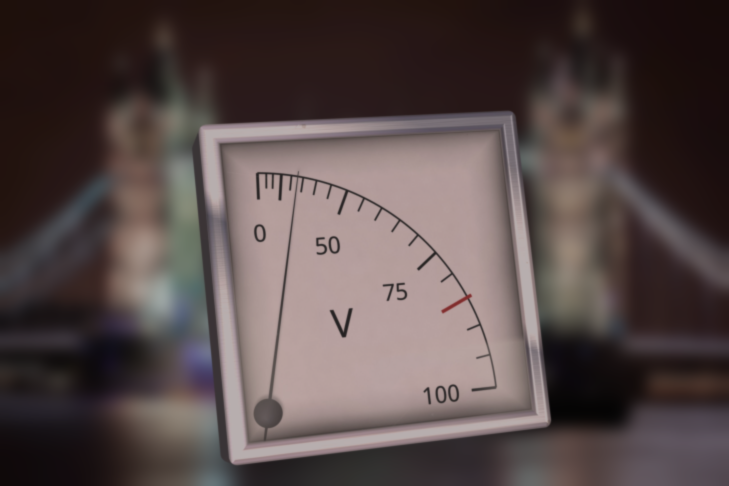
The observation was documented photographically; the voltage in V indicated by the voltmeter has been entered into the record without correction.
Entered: 32.5 V
